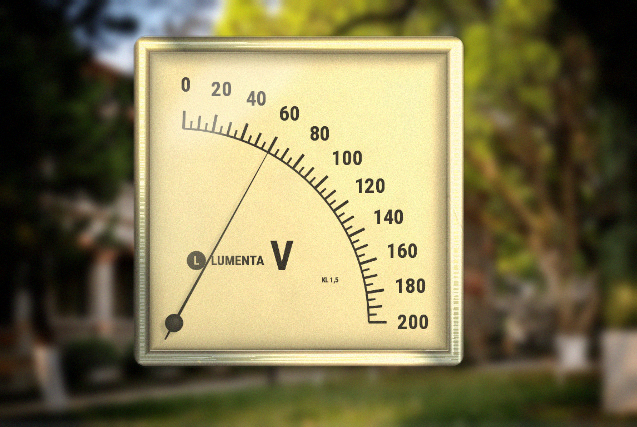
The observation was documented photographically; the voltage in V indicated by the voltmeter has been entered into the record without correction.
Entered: 60 V
